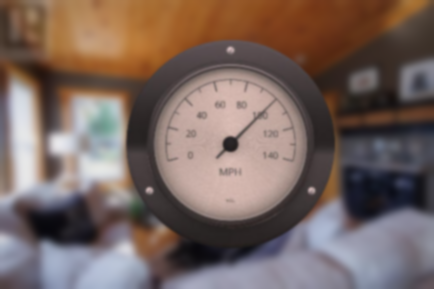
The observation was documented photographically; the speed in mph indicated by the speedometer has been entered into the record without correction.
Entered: 100 mph
